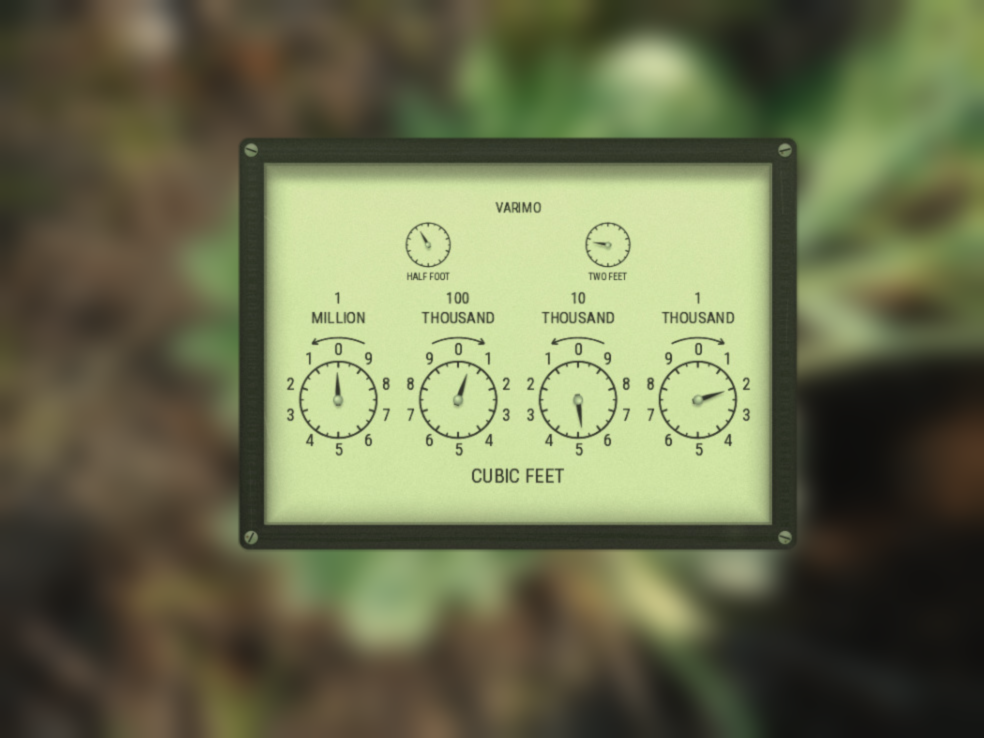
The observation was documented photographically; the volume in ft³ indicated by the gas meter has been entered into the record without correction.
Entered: 5200 ft³
